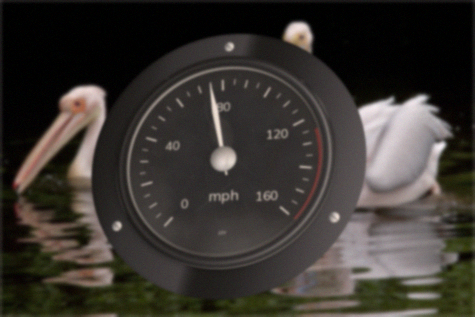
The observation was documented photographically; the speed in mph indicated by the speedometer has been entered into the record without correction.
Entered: 75 mph
